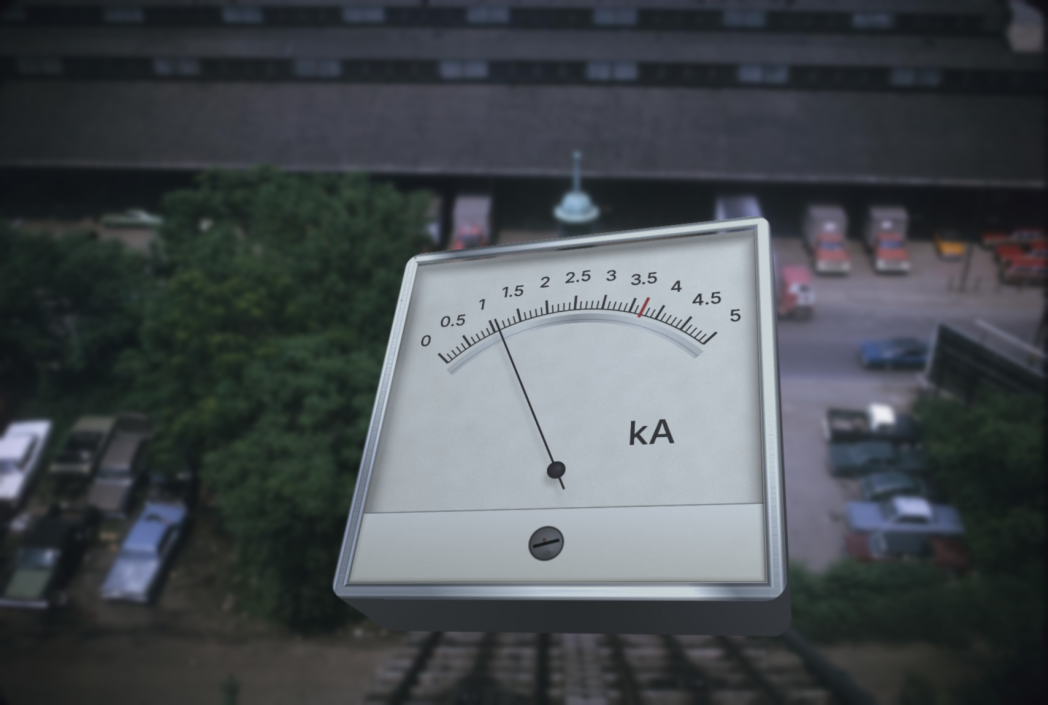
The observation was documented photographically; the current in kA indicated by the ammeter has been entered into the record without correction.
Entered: 1.1 kA
